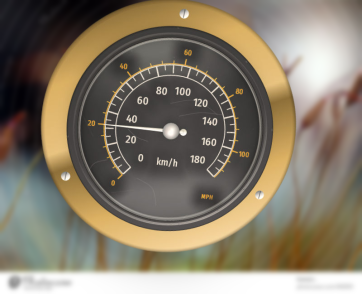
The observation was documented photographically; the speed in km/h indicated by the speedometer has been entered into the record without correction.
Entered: 32.5 km/h
